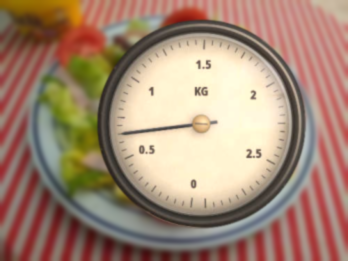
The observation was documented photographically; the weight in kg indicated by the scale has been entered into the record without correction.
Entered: 0.65 kg
